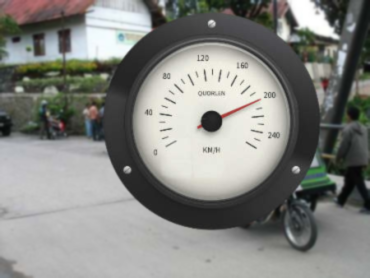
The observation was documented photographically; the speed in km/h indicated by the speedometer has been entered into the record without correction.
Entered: 200 km/h
